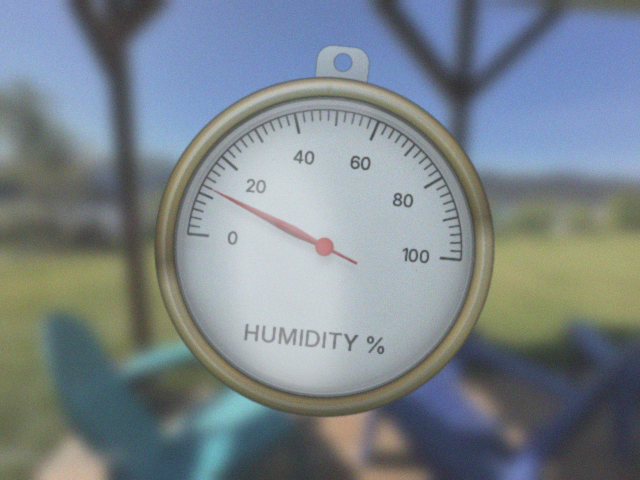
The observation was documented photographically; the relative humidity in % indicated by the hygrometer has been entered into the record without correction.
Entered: 12 %
